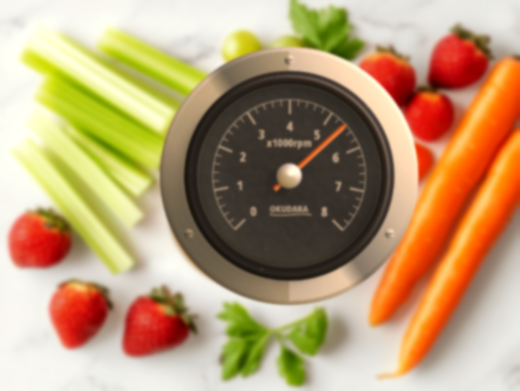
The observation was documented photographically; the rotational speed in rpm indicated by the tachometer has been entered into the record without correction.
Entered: 5400 rpm
